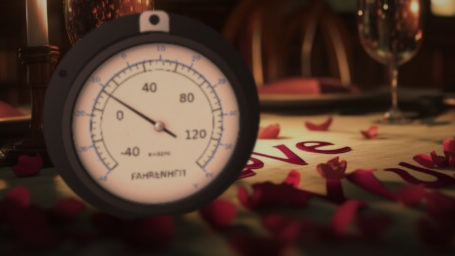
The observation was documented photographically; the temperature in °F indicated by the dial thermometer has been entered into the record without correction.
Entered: 12 °F
